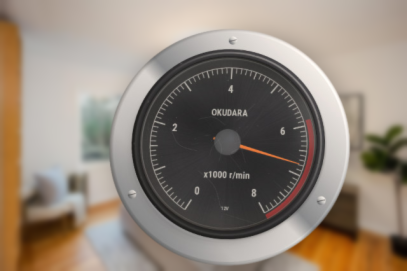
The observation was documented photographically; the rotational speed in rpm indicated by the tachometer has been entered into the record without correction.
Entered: 6800 rpm
